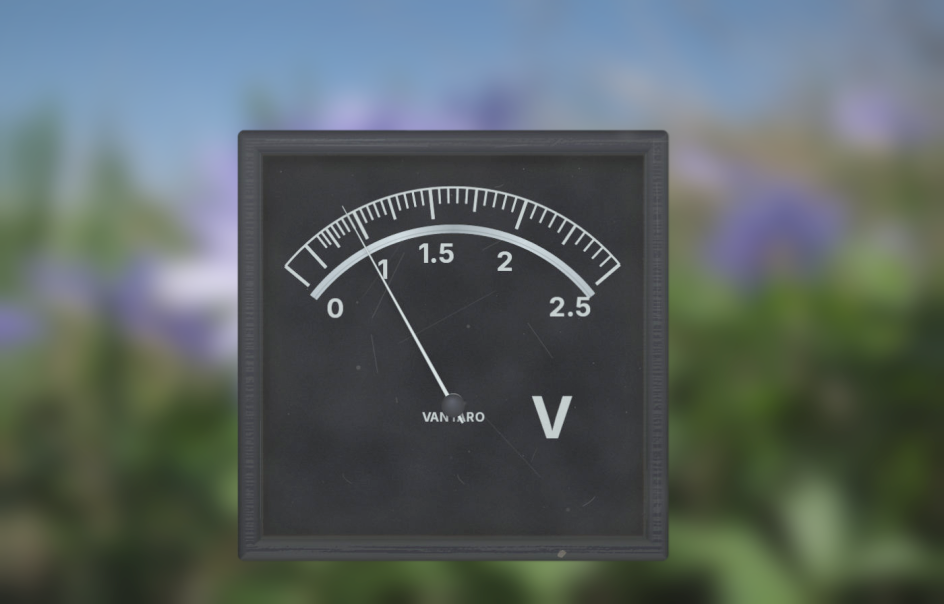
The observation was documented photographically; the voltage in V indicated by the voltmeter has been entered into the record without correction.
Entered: 0.95 V
